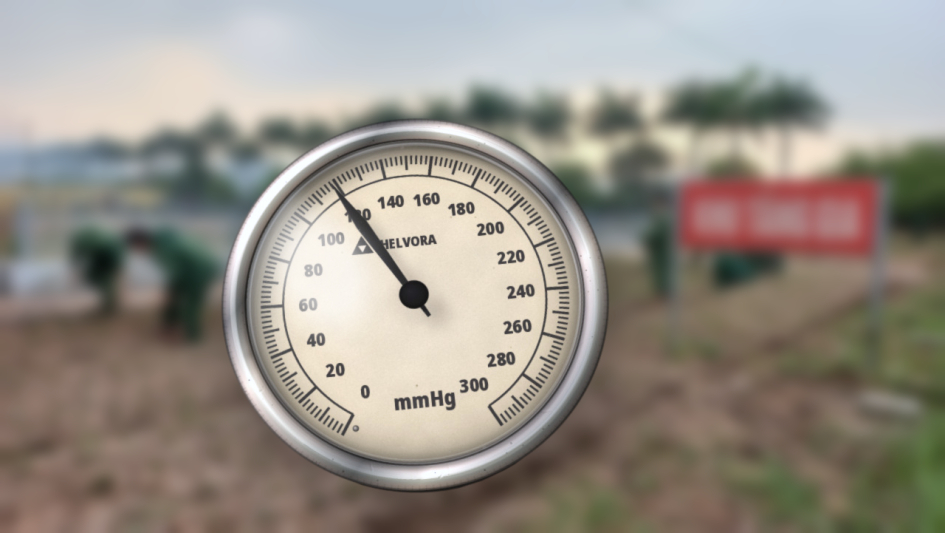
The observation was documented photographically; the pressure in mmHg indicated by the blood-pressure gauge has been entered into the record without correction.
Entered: 118 mmHg
